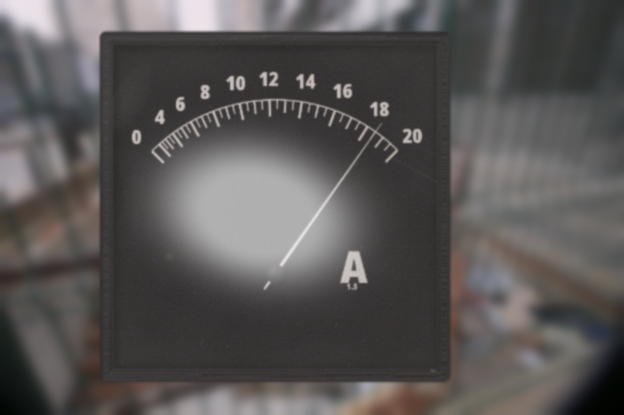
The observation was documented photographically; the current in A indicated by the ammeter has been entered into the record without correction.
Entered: 18.5 A
